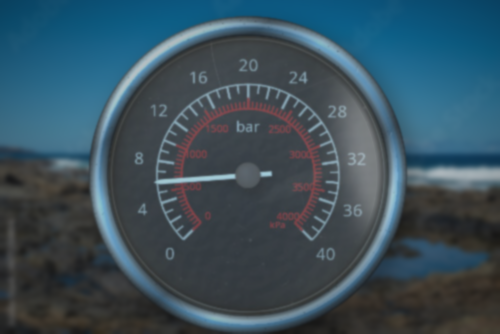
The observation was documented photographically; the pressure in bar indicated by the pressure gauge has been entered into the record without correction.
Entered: 6 bar
